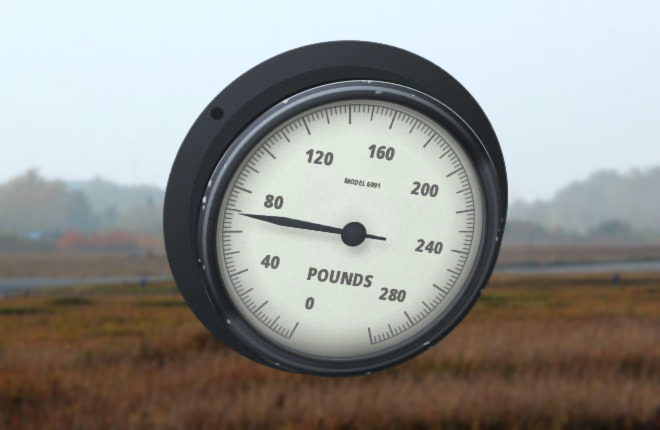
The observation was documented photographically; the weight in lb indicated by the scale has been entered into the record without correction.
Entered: 70 lb
